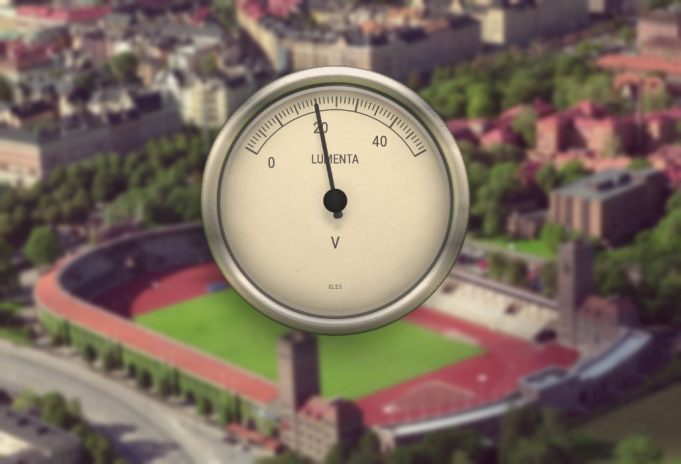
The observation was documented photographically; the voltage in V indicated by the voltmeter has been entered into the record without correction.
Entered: 20 V
